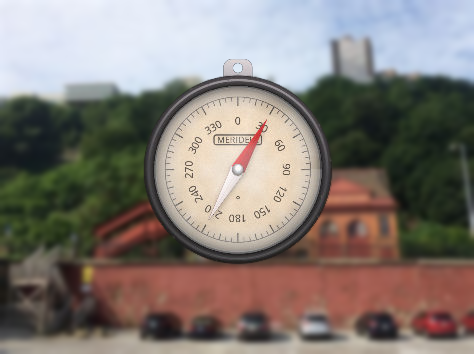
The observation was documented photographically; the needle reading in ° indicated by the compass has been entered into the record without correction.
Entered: 30 °
